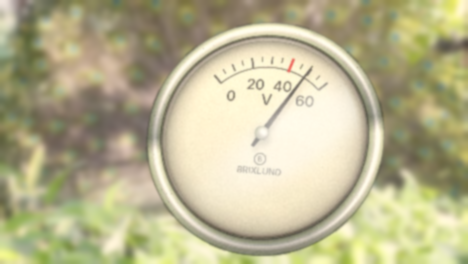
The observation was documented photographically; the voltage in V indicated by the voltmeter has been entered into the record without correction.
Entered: 50 V
